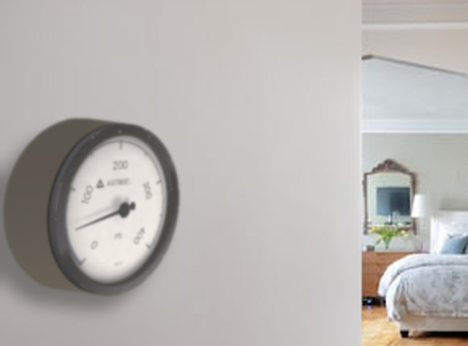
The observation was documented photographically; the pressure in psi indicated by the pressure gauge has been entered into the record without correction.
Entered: 50 psi
